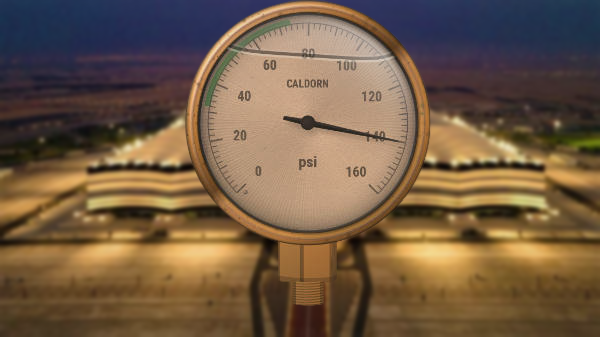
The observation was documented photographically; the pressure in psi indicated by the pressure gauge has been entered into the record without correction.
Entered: 140 psi
